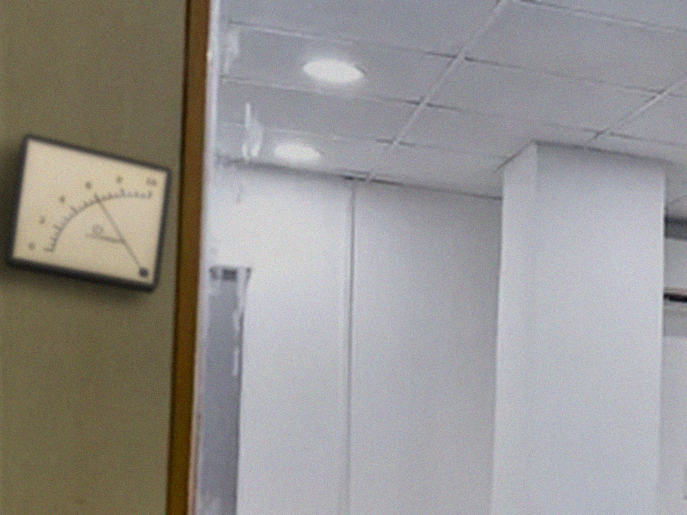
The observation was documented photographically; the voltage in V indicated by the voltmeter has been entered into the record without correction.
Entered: 6 V
